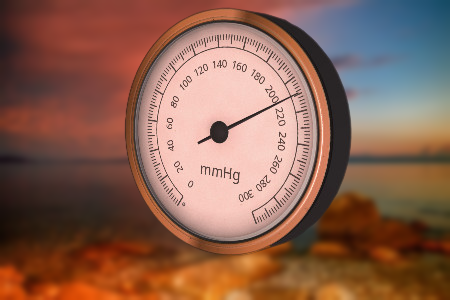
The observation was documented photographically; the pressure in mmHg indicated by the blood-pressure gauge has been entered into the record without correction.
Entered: 210 mmHg
